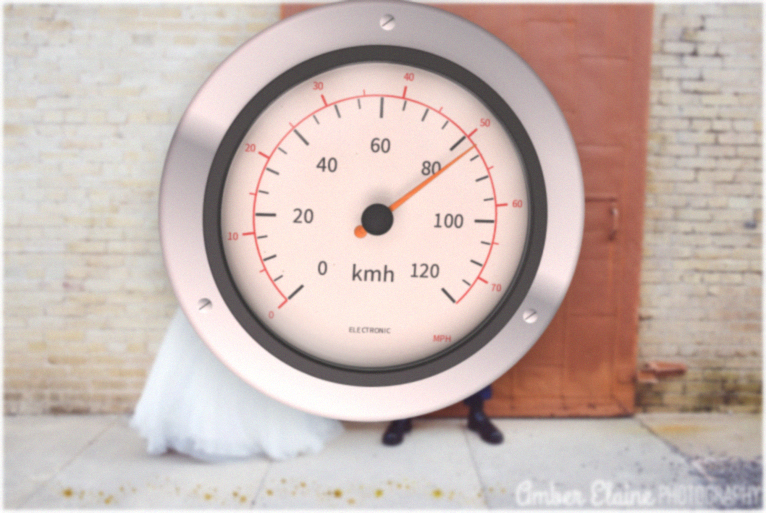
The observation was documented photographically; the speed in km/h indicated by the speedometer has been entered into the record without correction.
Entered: 82.5 km/h
